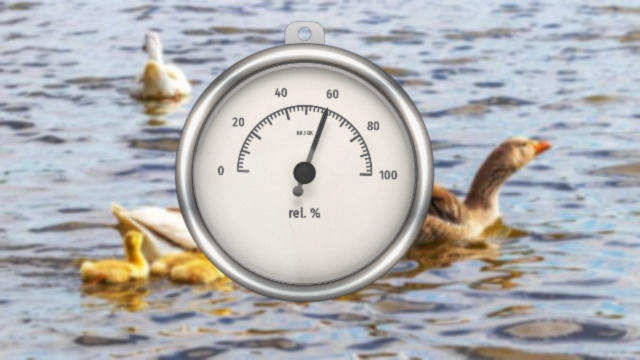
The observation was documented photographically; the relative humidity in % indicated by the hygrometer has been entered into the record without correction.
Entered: 60 %
